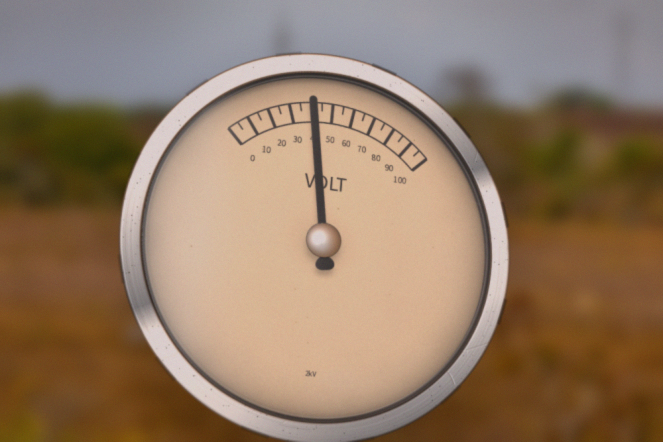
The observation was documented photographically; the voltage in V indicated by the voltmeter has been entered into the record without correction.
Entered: 40 V
